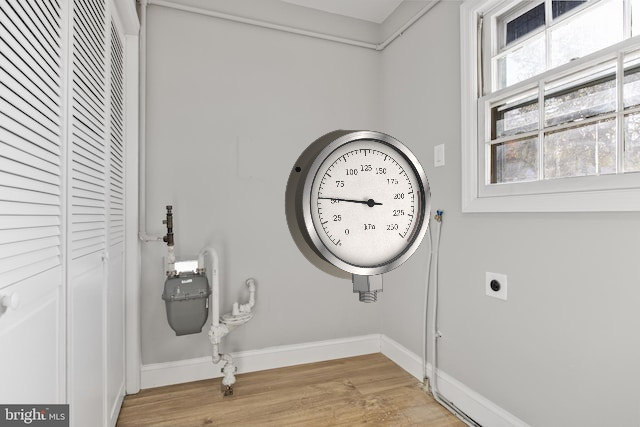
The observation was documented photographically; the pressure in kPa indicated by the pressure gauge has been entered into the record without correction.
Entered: 50 kPa
